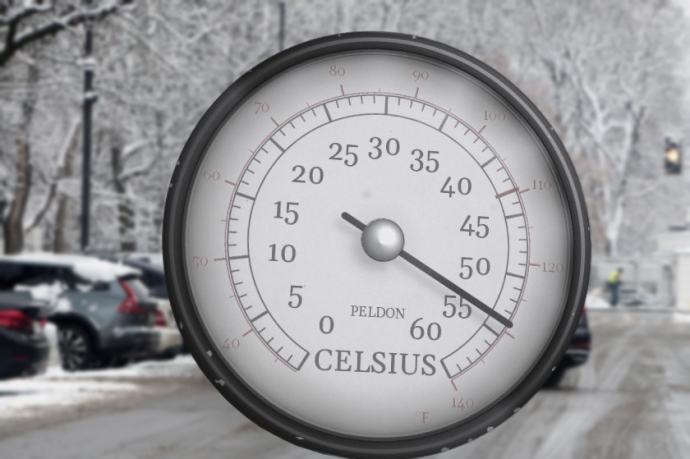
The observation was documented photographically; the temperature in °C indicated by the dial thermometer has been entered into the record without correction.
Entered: 54 °C
